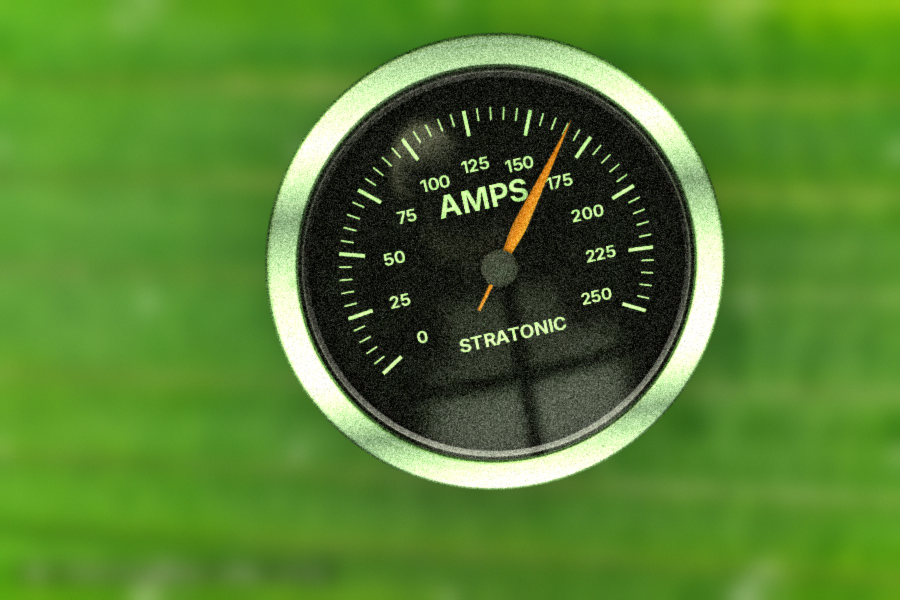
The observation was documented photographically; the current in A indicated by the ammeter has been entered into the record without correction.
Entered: 165 A
